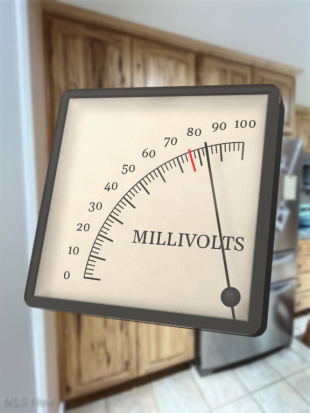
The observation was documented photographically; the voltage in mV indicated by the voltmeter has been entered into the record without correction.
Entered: 84 mV
